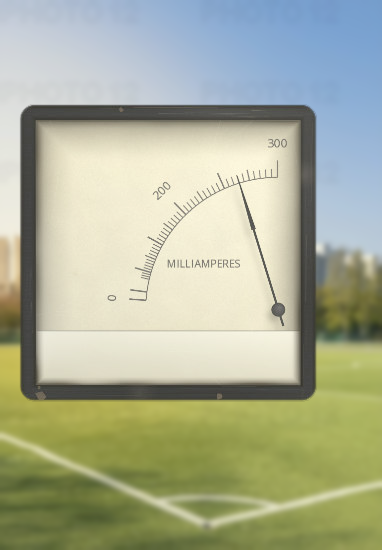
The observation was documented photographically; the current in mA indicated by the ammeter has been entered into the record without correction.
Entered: 265 mA
